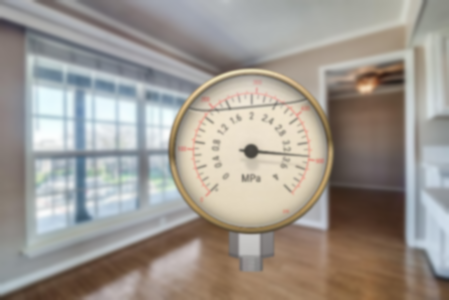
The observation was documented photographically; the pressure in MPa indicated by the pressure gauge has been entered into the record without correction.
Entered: 3.4 MPa
